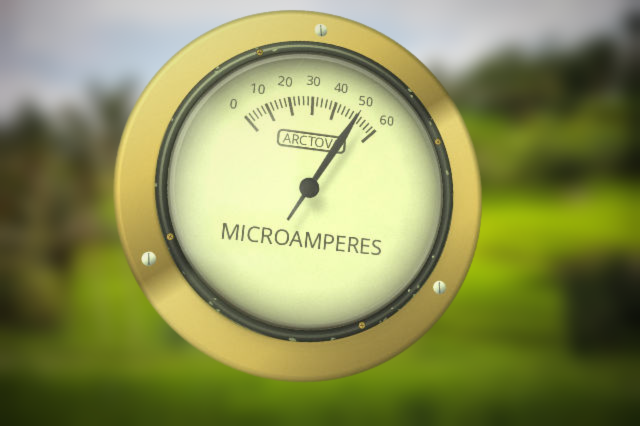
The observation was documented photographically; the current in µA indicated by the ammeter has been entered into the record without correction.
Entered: 50 µA
